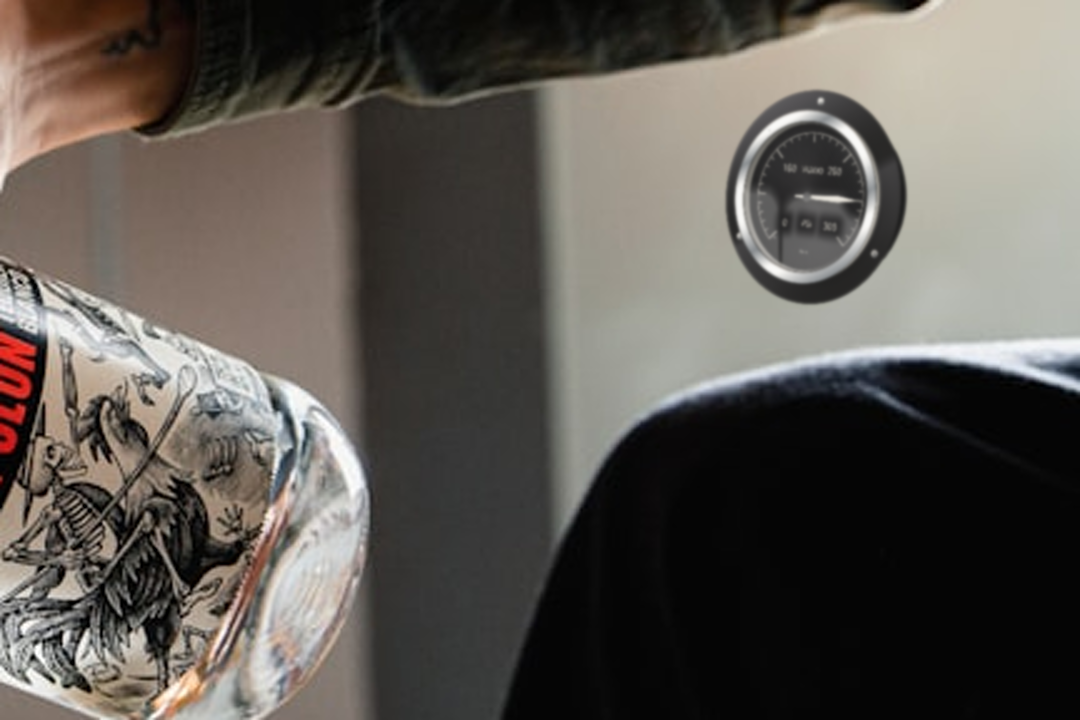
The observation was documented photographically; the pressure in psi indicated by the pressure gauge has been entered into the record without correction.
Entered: 250 psi
